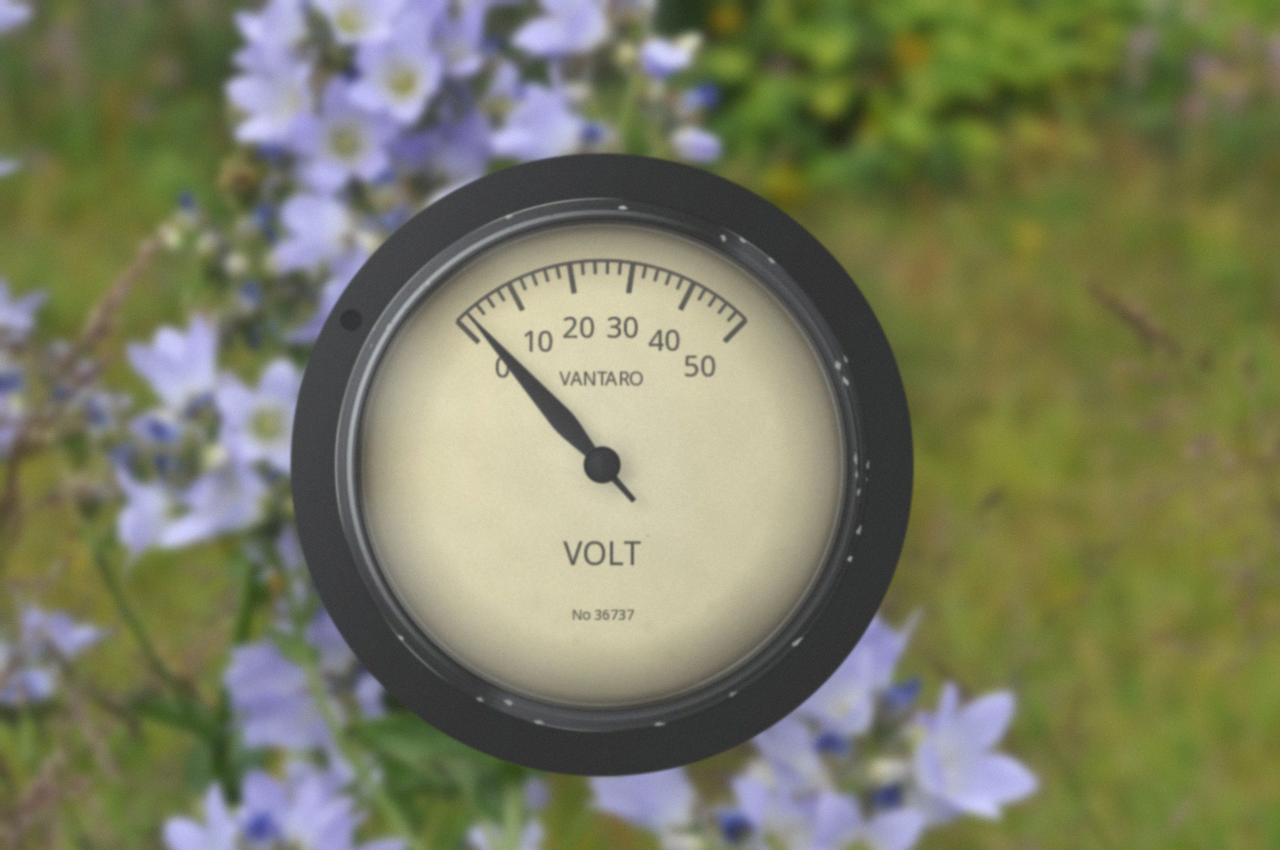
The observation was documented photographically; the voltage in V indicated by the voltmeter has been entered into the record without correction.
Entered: 2 V
